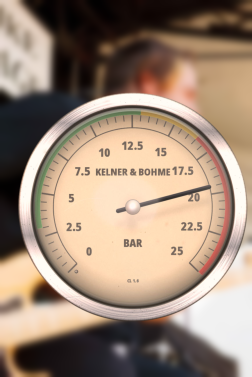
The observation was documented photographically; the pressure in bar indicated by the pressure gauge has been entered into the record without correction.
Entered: 19.5 bar
